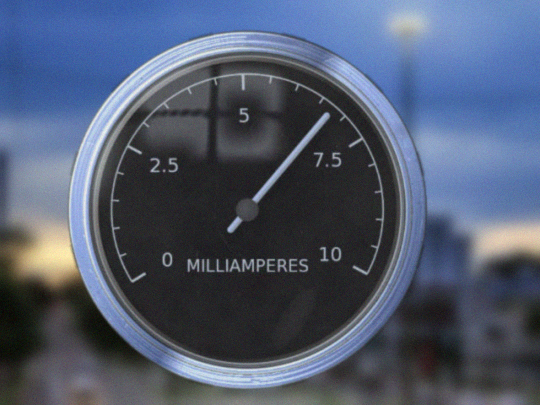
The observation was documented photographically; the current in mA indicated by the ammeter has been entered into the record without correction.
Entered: 6.75 mA
